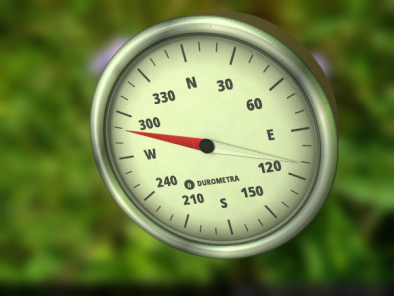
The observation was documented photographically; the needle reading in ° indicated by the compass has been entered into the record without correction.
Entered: 290 °
